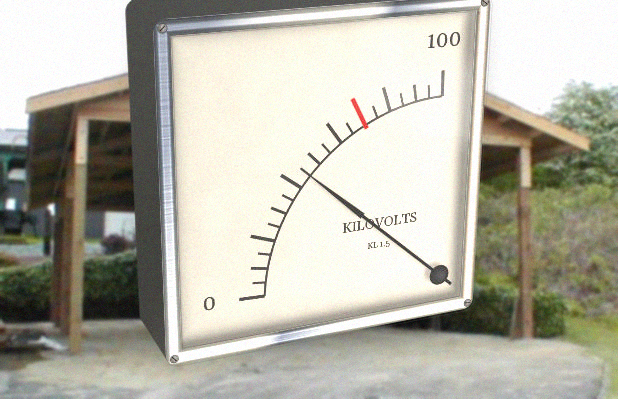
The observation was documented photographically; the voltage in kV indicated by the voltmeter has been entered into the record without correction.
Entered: 45 kV
